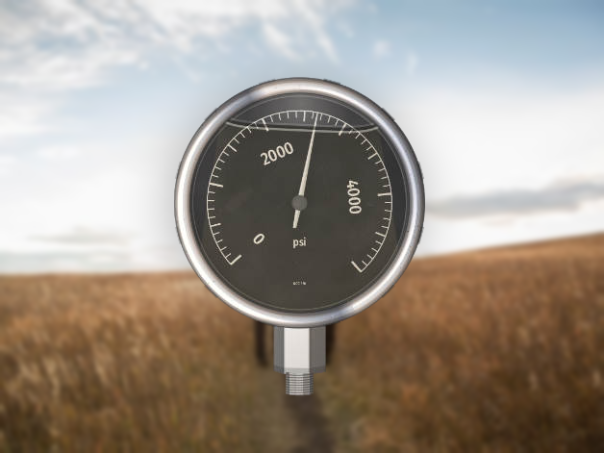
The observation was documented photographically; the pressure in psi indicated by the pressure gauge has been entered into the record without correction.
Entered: 2650 psi
